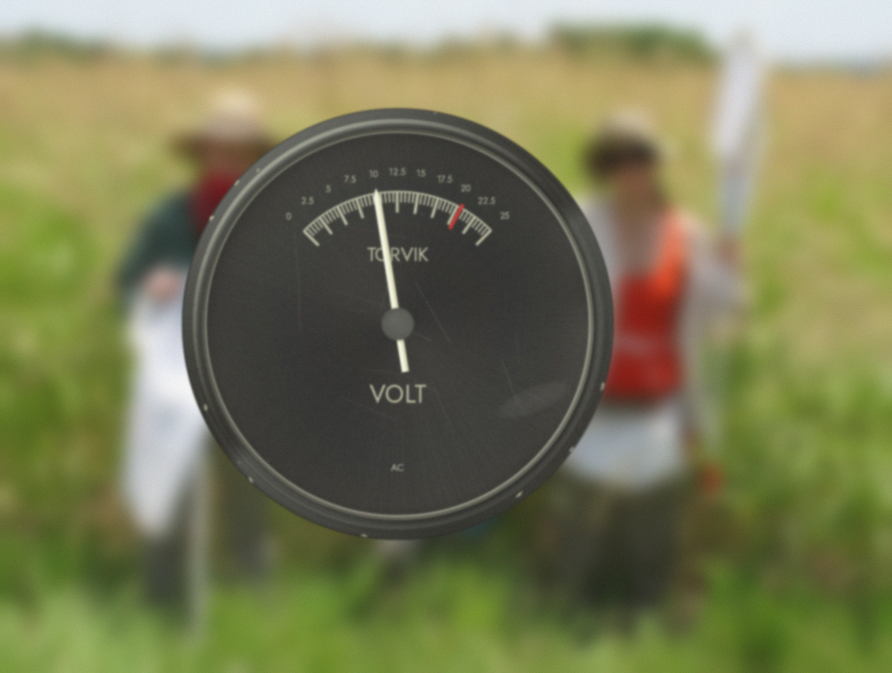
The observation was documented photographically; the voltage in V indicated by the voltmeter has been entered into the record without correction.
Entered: 10 V
